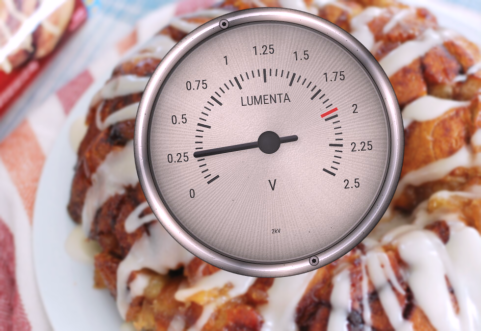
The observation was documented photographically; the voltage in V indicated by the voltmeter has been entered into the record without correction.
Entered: 0.25 V
